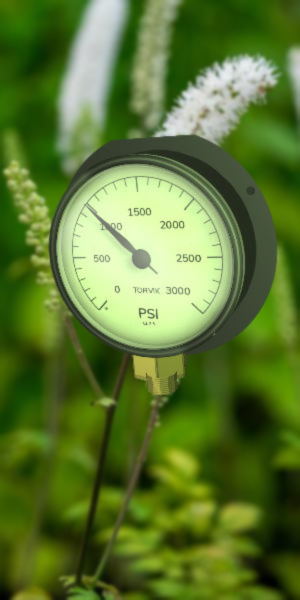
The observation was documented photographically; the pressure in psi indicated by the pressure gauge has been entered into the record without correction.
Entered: 1000 psi
